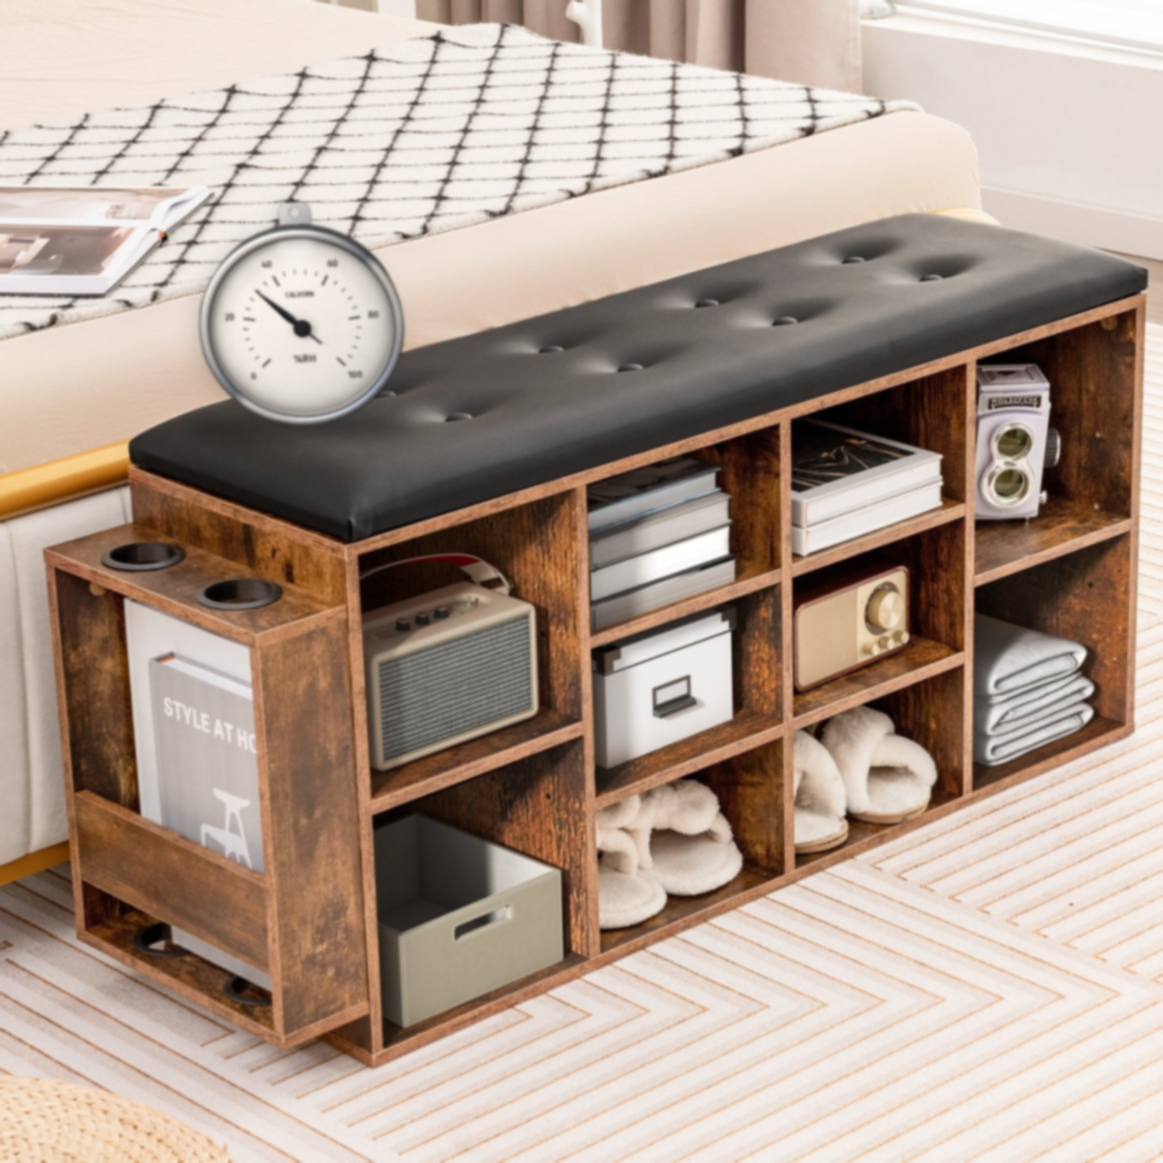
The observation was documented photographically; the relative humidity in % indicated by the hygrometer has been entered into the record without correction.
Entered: 32 %
